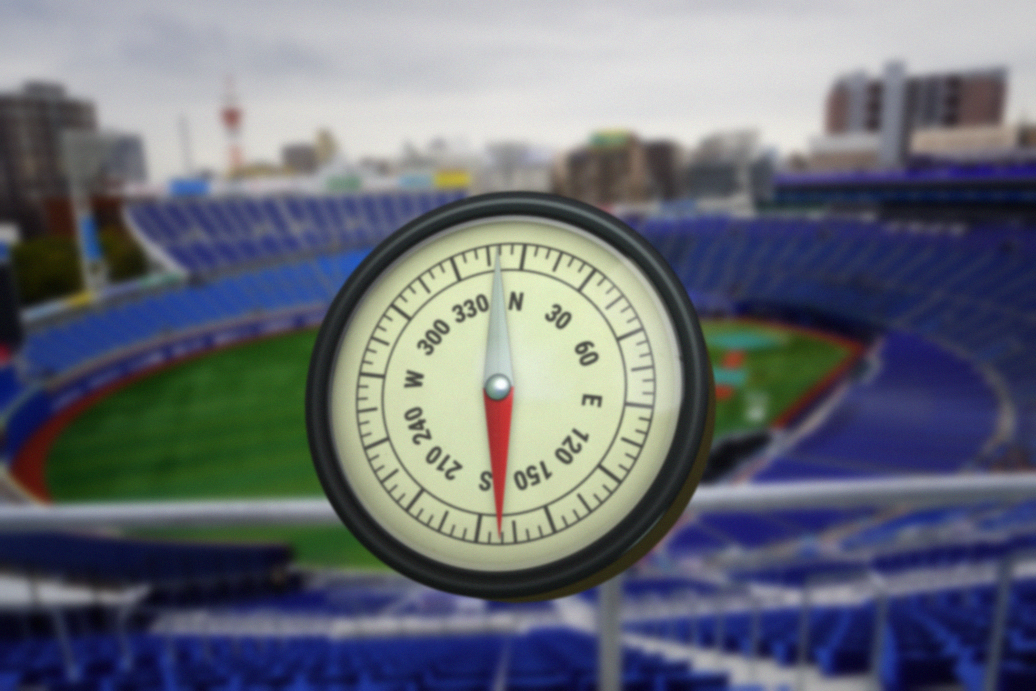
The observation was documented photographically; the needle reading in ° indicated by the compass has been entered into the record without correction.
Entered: 170 °
